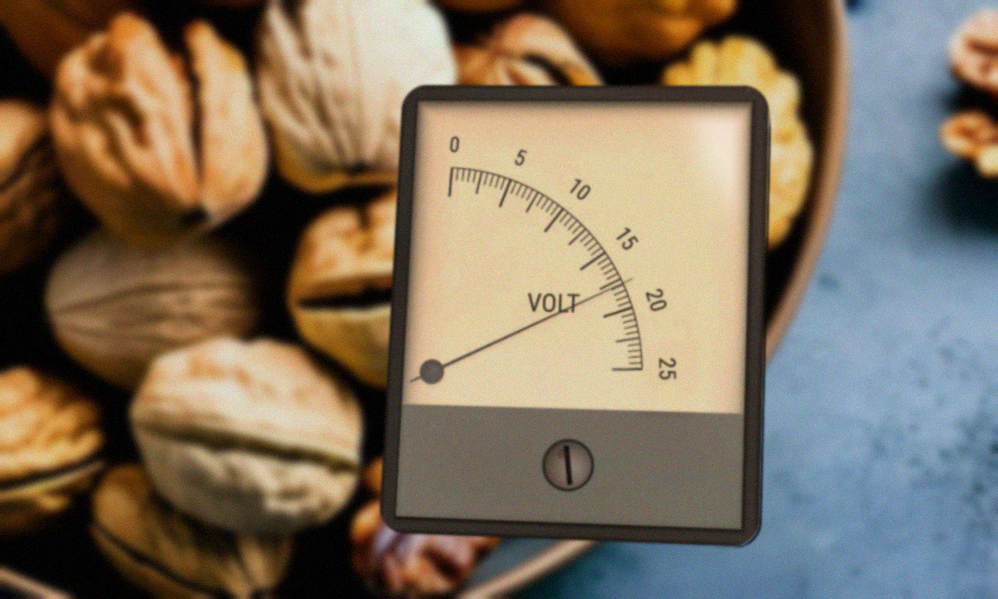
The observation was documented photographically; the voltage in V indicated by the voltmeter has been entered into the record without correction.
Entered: 18 V
